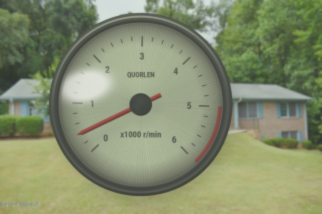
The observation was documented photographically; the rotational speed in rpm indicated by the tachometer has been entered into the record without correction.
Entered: 400 rpm
